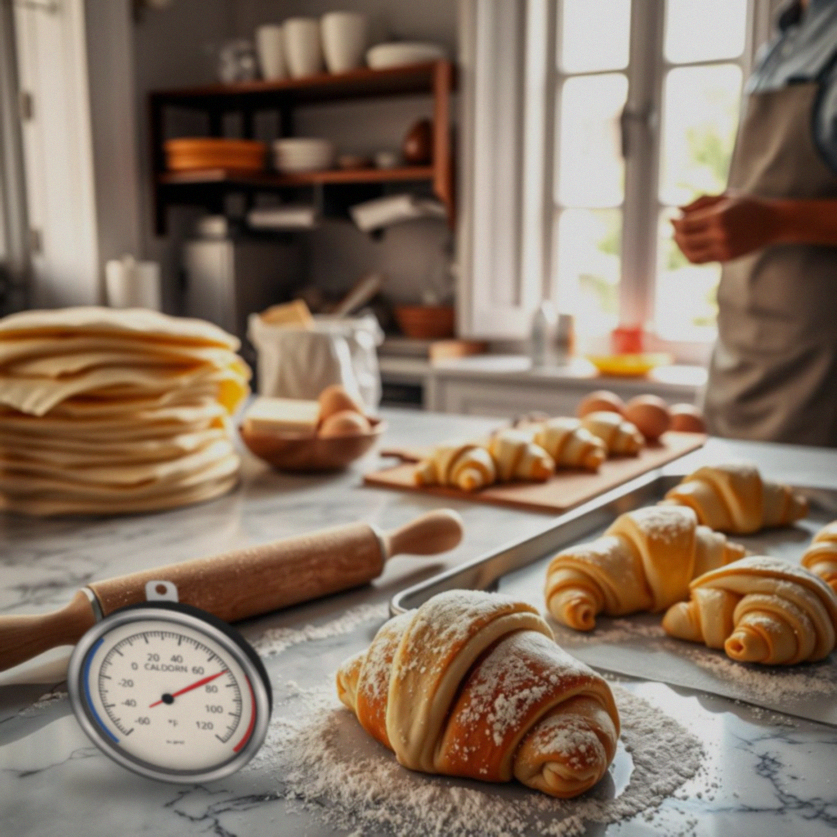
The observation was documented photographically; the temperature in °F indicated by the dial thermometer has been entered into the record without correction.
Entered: 70 °F
